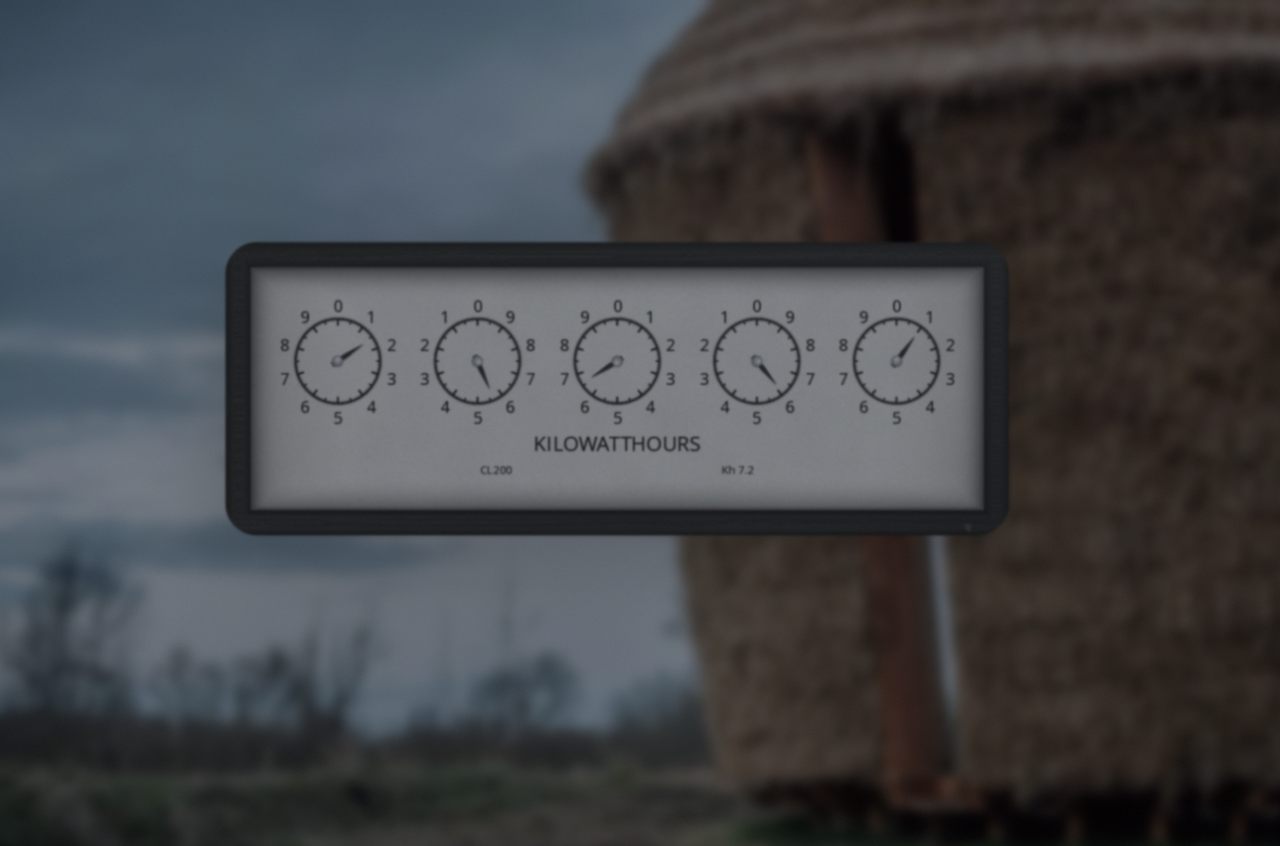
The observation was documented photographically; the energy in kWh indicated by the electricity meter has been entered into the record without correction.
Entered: 15661 kWh
